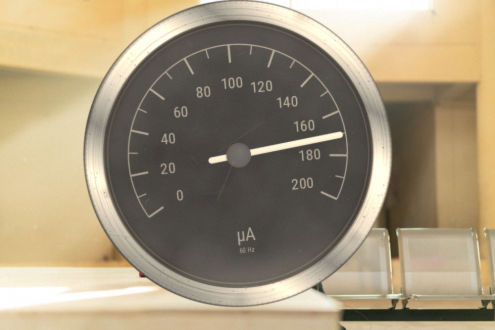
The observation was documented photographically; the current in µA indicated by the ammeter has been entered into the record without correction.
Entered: 170 µA
